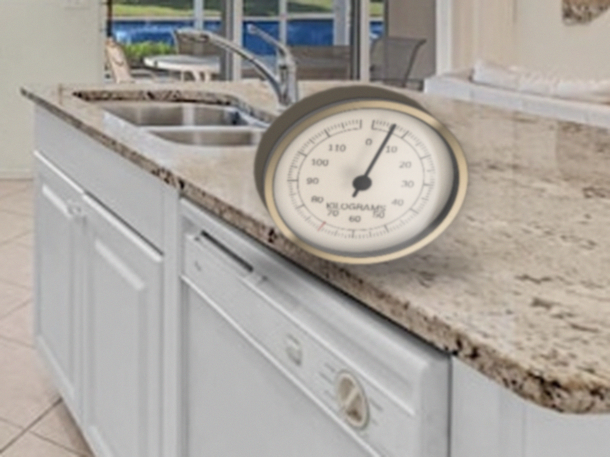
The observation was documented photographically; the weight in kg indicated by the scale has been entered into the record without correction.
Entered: 5 kg
